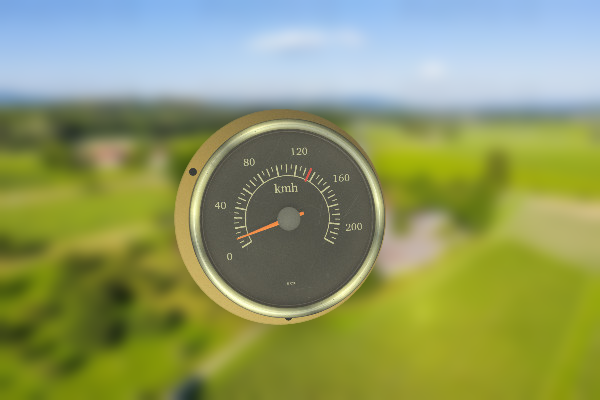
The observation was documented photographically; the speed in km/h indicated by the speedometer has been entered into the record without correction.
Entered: 10 km/h
